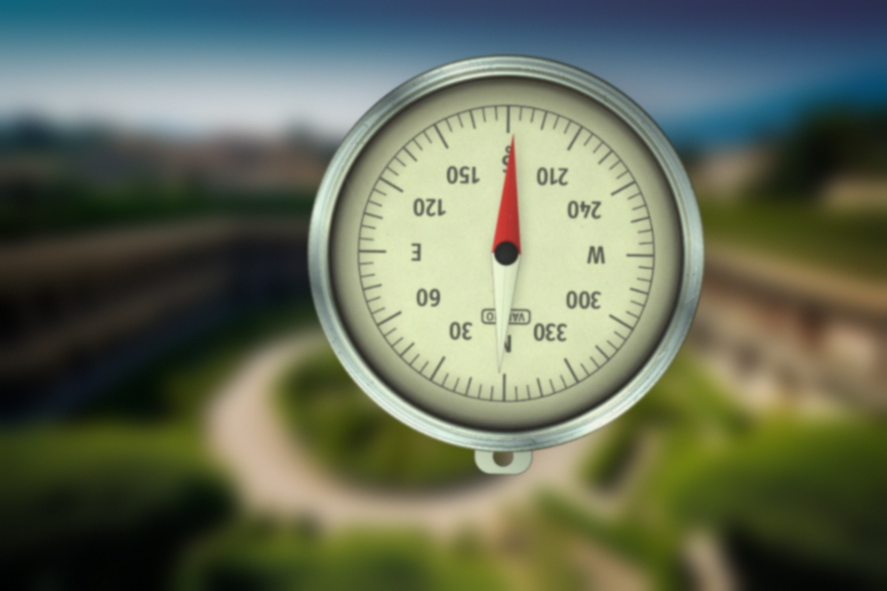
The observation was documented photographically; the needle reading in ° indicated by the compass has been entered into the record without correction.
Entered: 182.5 °
